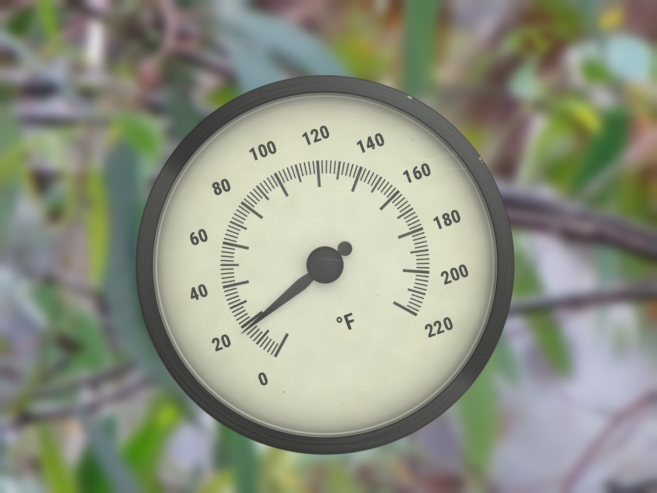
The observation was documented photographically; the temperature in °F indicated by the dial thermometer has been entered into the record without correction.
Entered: 18 °F
